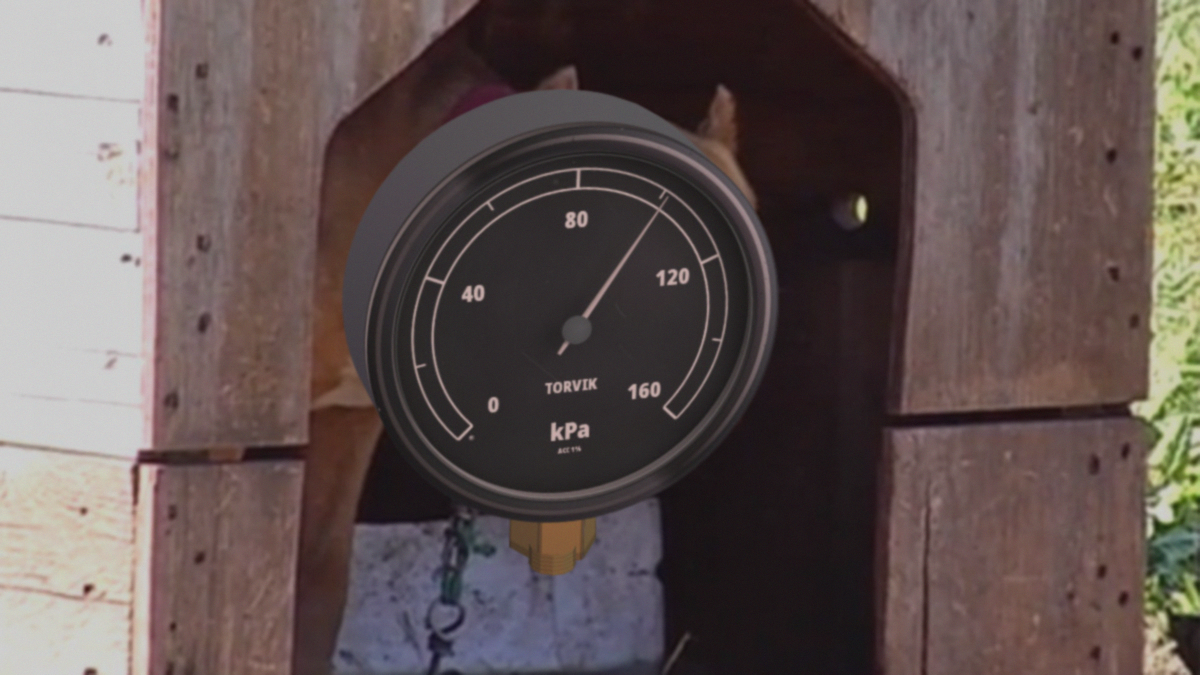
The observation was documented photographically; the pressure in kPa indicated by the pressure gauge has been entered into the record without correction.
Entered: 100 kPa
